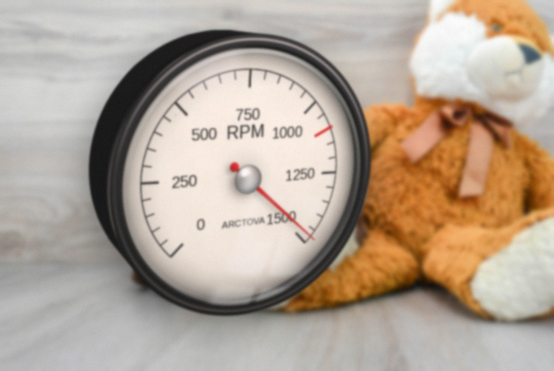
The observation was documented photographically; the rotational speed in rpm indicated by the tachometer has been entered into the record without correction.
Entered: 1475 rpm
